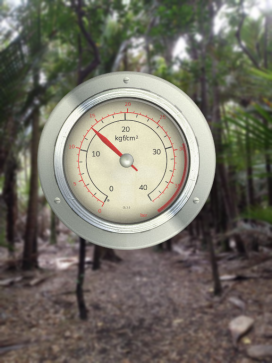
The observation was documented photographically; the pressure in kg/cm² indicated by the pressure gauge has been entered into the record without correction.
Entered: 14 kg/cm²
